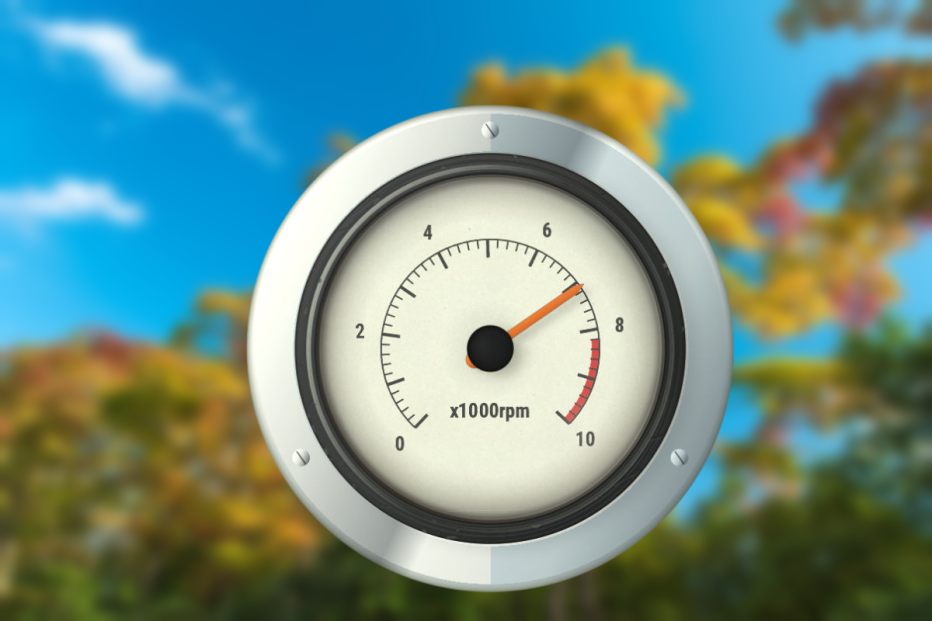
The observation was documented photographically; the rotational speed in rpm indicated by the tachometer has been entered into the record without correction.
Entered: 7100 rpm
